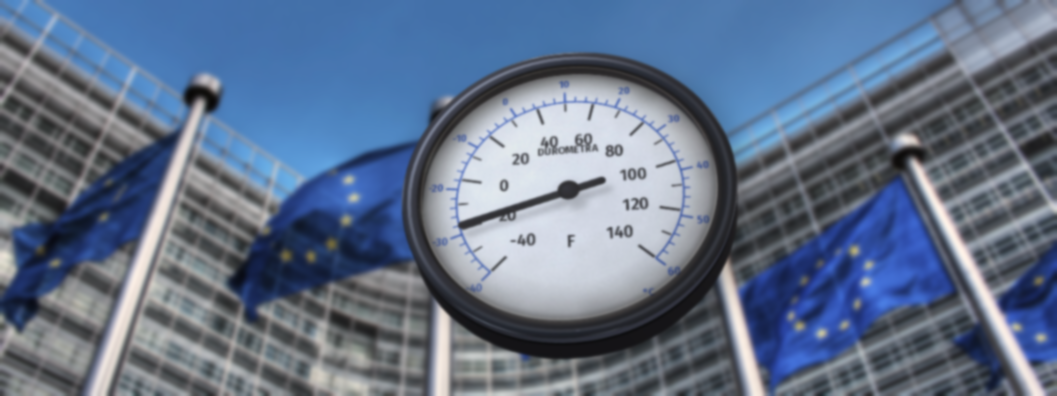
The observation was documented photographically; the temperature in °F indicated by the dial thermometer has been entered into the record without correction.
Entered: -20 °F
